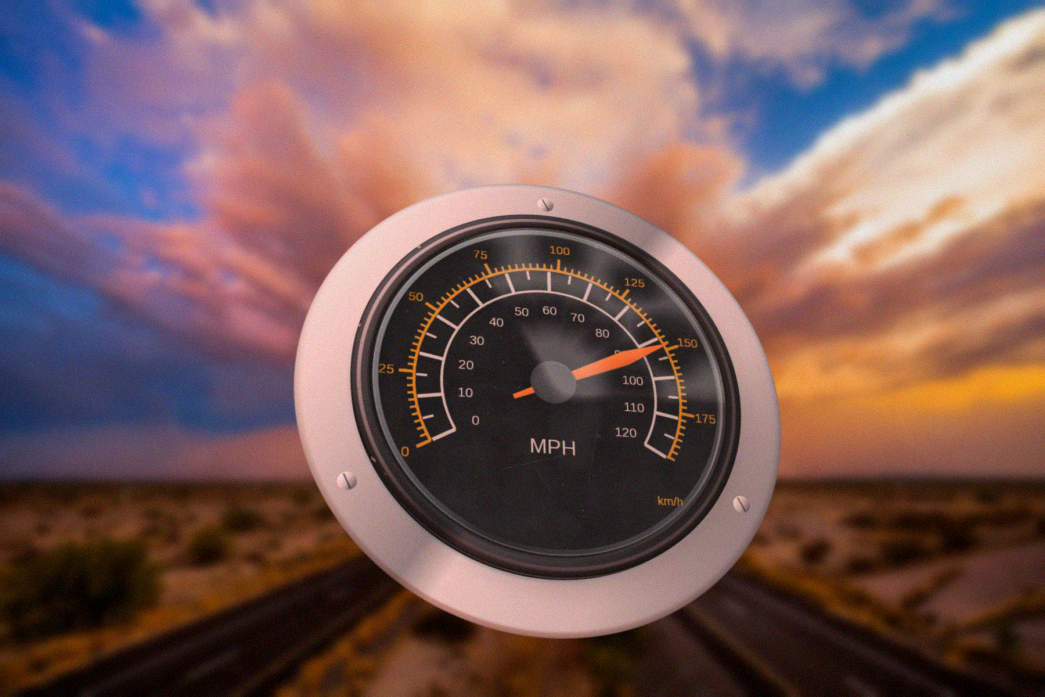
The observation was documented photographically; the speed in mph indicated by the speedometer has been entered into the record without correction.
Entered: 92.5 mph
